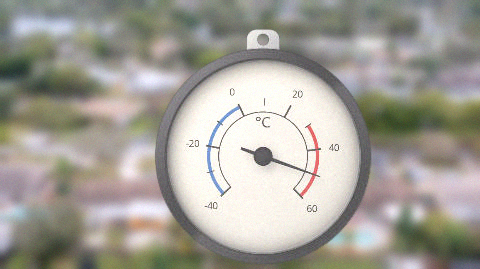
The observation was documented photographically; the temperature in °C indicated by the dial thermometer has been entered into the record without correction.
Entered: 50 °C
